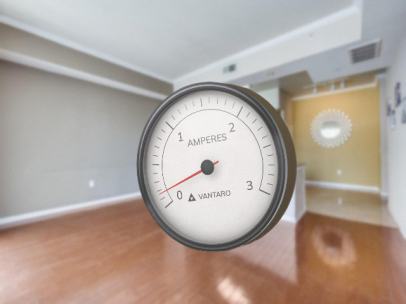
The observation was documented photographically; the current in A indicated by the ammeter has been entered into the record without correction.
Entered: 0.15 A
